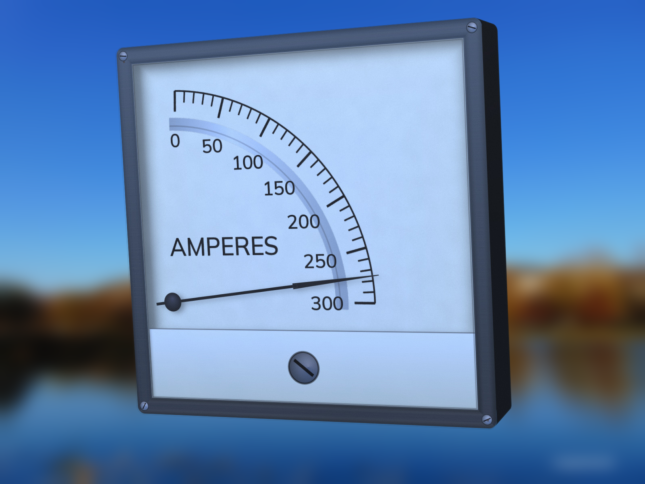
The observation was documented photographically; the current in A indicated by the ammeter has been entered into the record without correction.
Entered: 275 A
